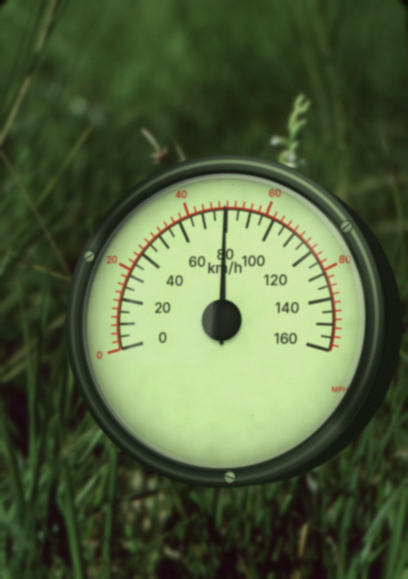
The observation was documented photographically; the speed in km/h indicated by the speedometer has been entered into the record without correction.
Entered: 80 km/h
